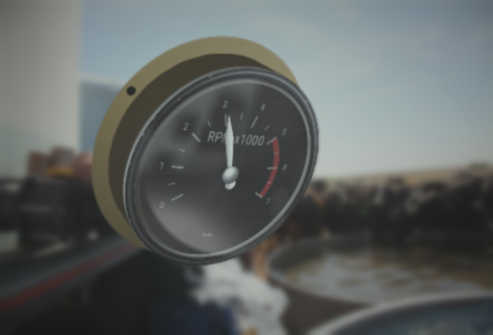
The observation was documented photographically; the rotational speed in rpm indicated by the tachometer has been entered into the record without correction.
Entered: 3000 rpm
